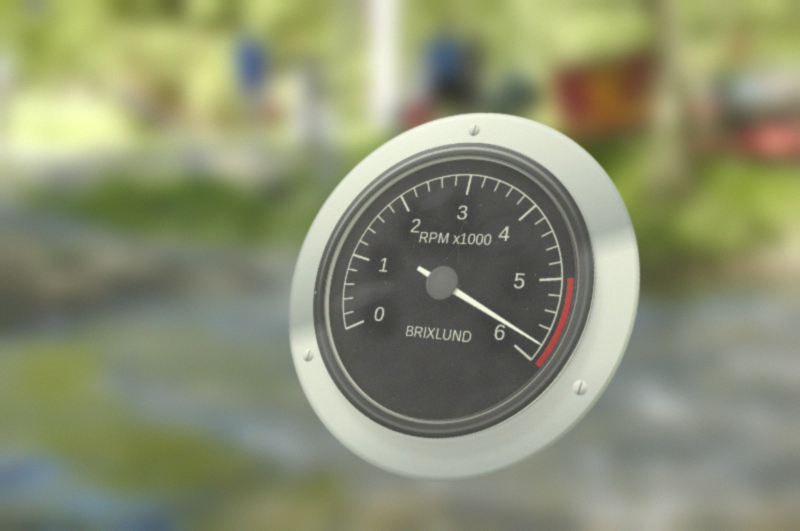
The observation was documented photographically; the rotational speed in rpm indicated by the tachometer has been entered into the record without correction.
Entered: 5800 rpm
